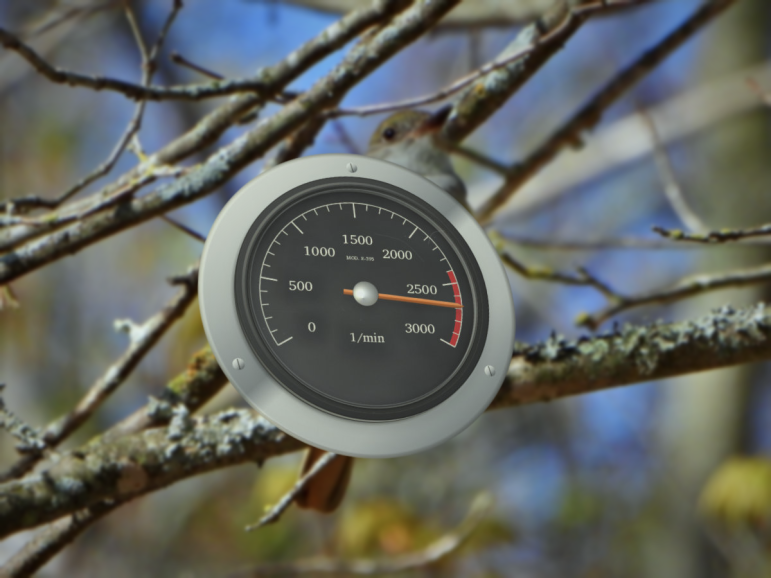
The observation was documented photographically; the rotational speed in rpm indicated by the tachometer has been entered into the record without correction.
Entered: 2700 rpm
